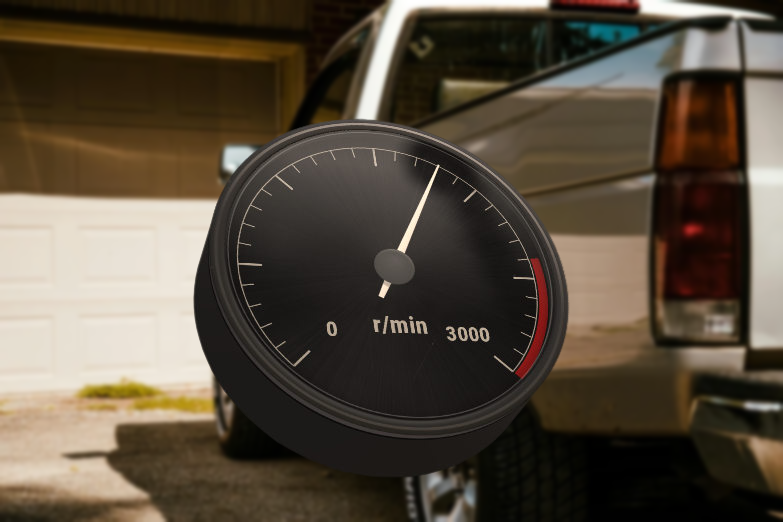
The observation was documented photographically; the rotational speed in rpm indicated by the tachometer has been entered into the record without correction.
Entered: 1800 rpm
